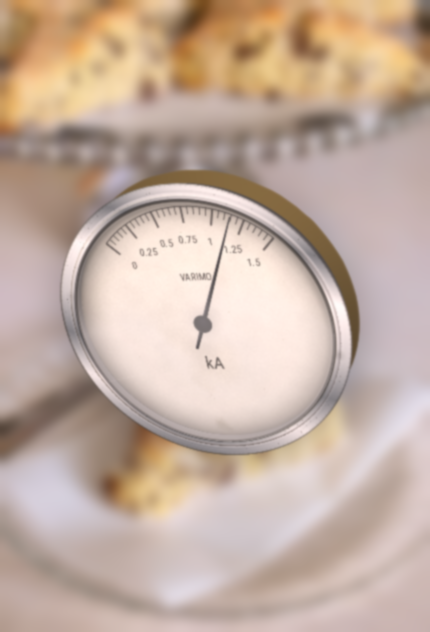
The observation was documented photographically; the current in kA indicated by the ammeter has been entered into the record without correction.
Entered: 1.15 kA
